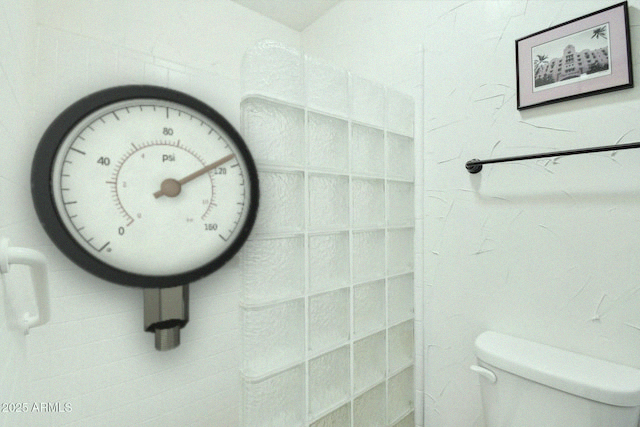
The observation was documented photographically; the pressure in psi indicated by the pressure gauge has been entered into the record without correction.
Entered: 115 psi
